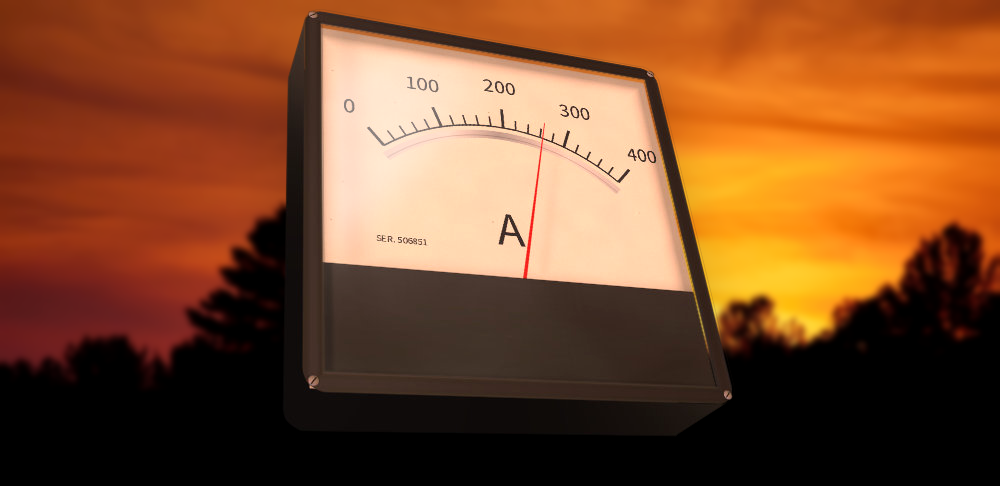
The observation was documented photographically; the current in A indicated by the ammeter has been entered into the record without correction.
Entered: 260 A
